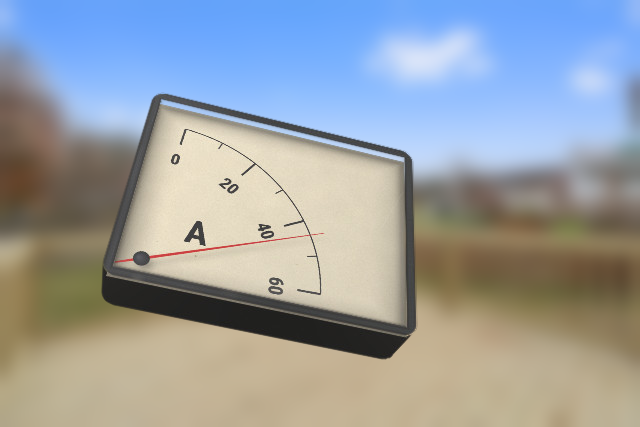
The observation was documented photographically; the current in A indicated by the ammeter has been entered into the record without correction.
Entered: 45 A
